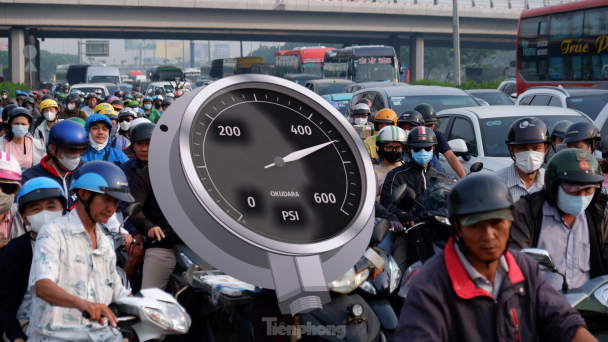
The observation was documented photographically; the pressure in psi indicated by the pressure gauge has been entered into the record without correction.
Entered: 460 psi
